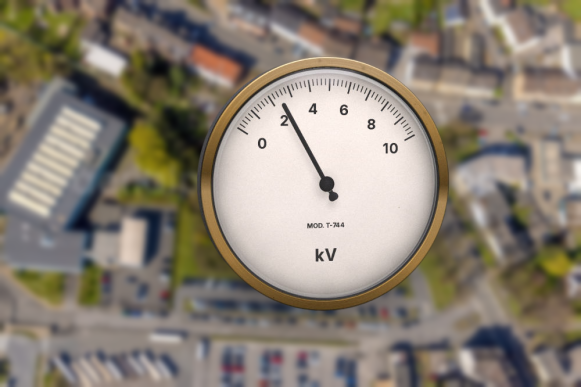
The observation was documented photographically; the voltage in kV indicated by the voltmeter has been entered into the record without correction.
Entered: 2.4 kV
